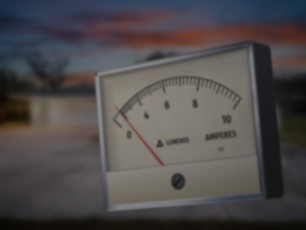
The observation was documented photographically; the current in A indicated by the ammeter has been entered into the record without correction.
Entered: 2 A
